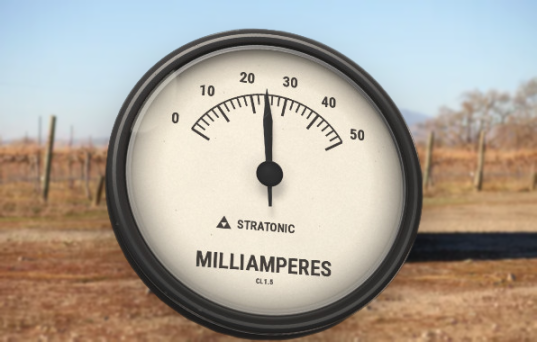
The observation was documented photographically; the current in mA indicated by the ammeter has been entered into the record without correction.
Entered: 24 mA
